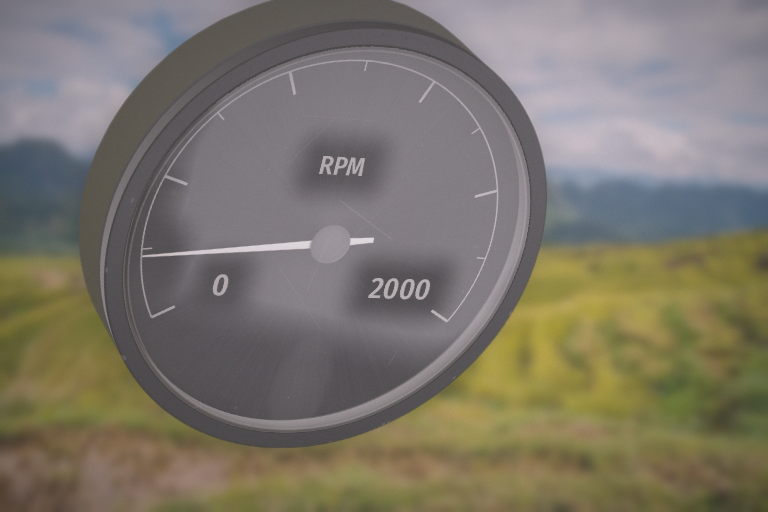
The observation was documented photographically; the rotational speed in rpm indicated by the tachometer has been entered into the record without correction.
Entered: 200 rpm
